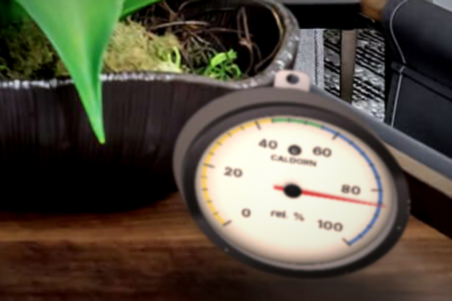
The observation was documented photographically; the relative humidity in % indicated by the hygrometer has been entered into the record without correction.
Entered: 84 %
